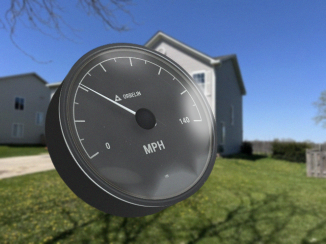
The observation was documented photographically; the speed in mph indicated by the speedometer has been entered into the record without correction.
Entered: 40 mph
